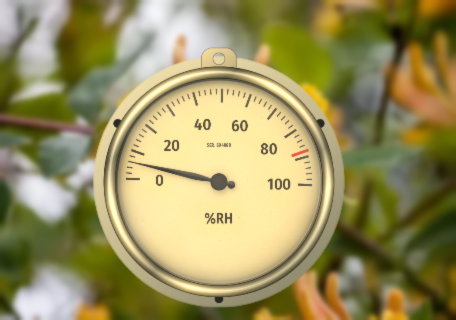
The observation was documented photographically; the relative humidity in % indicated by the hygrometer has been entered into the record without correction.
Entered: 6 %
